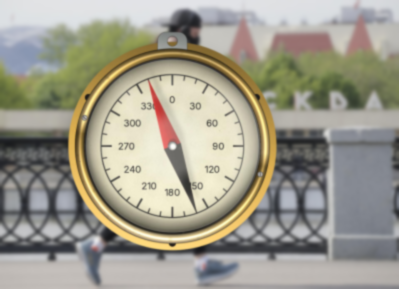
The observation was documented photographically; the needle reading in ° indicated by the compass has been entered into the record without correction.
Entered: 340 °
